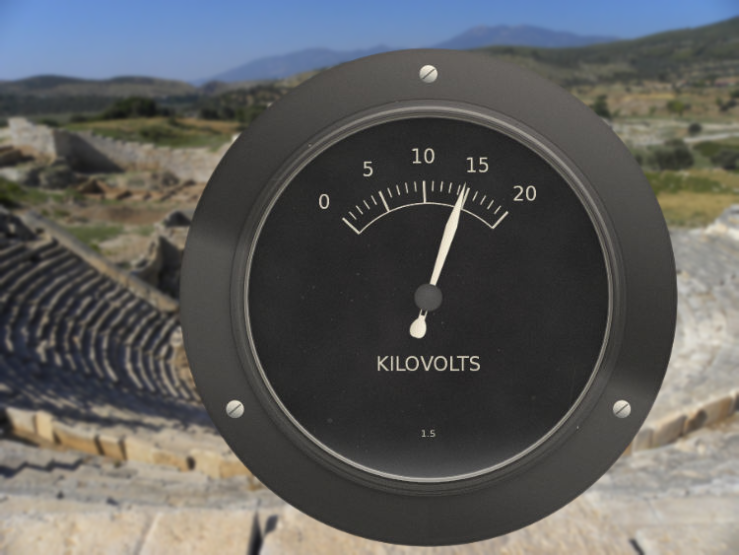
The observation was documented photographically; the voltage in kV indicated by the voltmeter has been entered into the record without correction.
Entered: 14.5 kV
